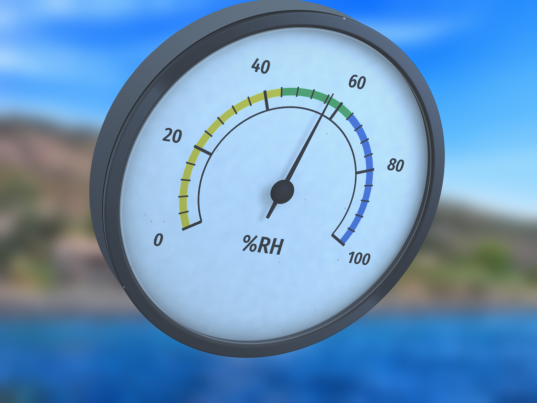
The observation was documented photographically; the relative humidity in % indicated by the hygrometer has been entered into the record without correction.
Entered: 56 %
